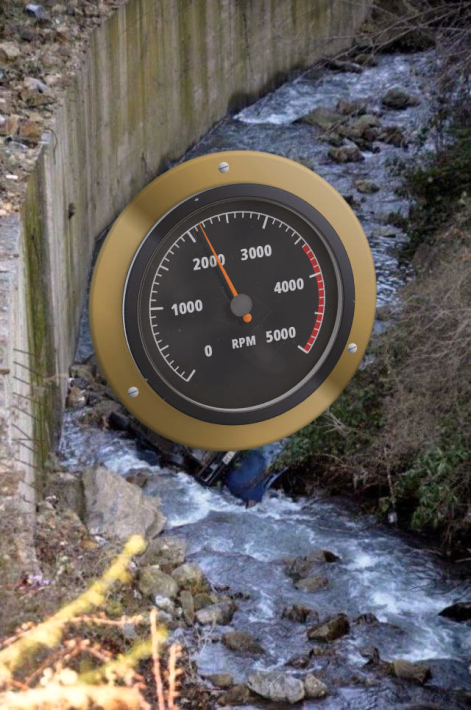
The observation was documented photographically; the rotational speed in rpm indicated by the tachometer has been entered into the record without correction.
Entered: 2150 rpm
